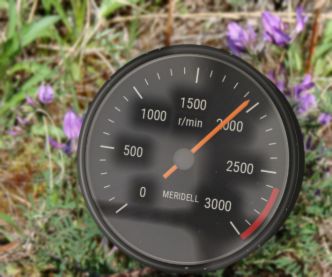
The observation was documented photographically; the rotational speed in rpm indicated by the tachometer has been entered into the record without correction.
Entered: 1950 rpm
